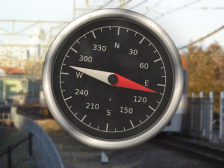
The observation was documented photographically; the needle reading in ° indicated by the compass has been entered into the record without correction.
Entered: 100 °
